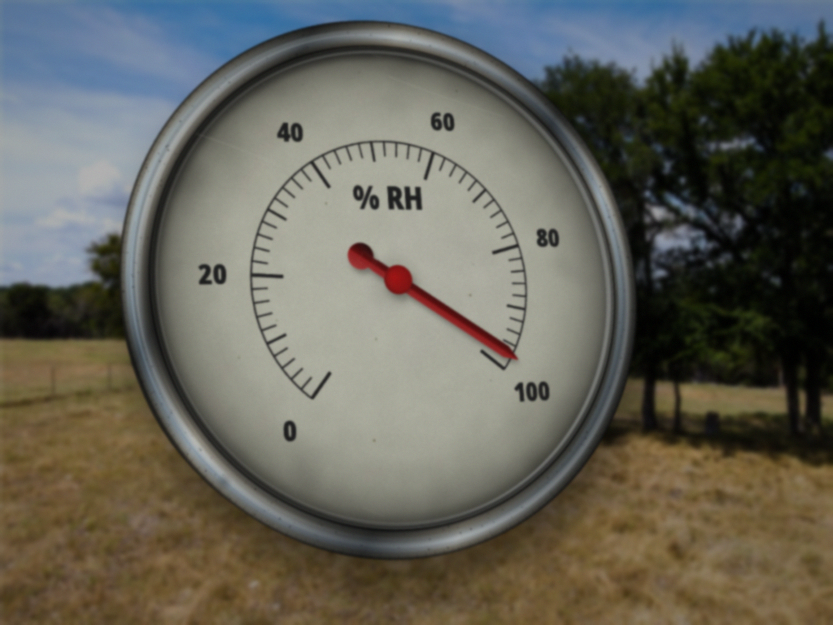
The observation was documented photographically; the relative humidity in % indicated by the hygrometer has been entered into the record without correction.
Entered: 98 %
